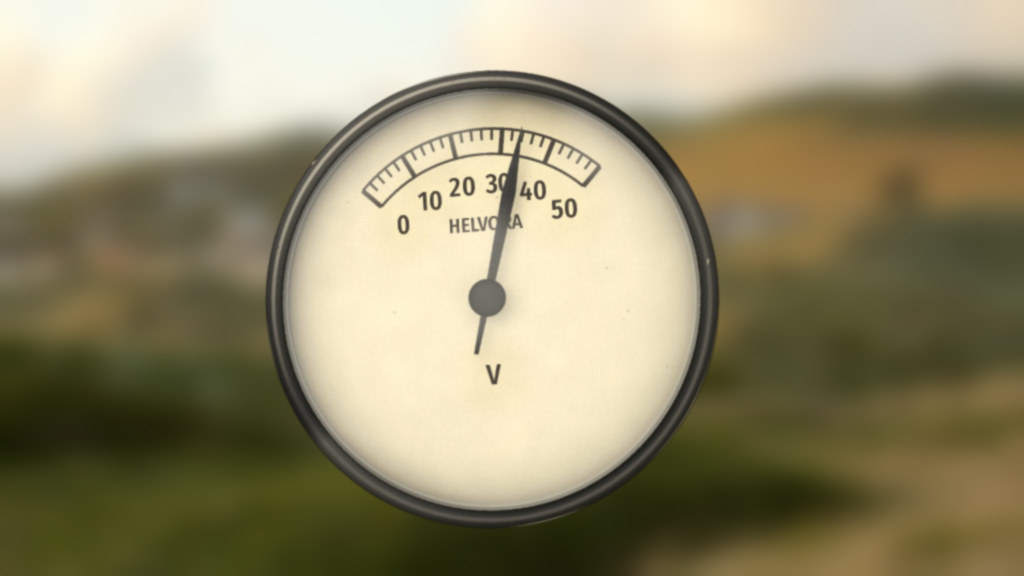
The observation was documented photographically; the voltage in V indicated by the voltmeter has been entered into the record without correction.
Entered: 34 V
